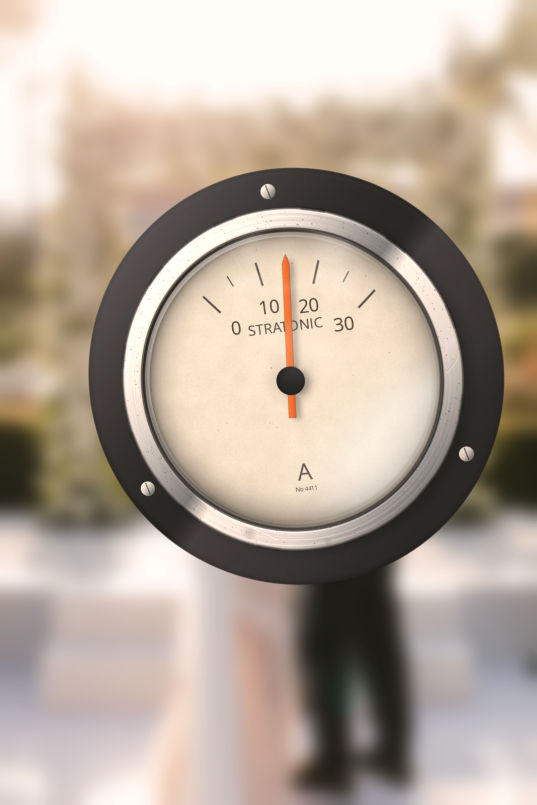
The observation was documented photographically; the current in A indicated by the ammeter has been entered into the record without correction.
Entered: 15 A
